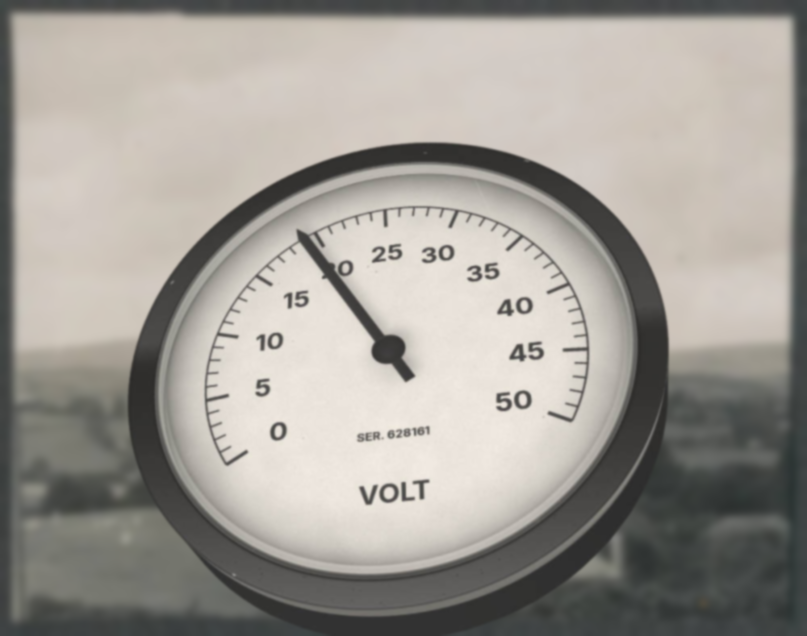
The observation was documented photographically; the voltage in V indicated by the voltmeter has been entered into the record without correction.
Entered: 19 V
